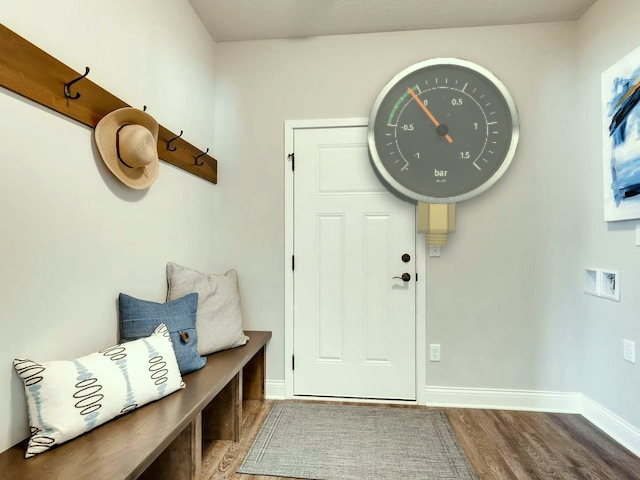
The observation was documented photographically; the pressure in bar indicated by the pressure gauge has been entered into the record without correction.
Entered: -0.1 bar
